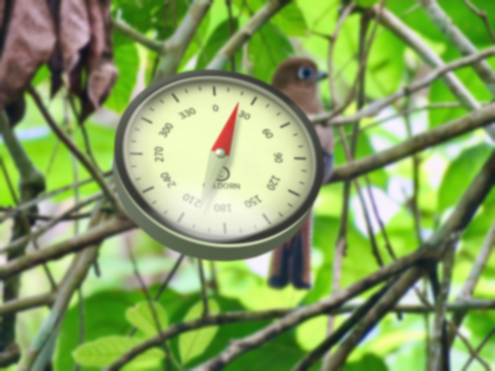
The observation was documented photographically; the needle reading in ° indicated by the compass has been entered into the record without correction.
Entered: 20 °
